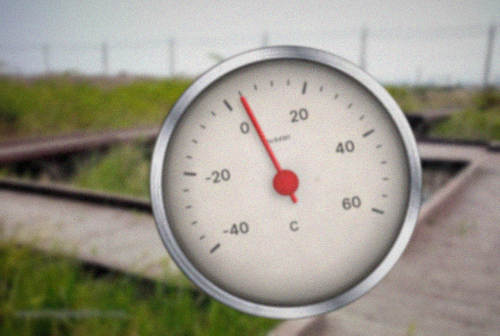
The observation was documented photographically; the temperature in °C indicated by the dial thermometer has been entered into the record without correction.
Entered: 4 °C
